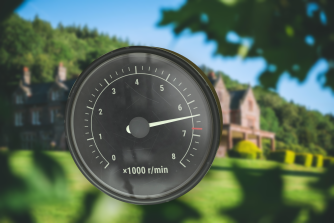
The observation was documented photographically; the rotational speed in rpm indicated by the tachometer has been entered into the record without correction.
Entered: 6400 rpm
